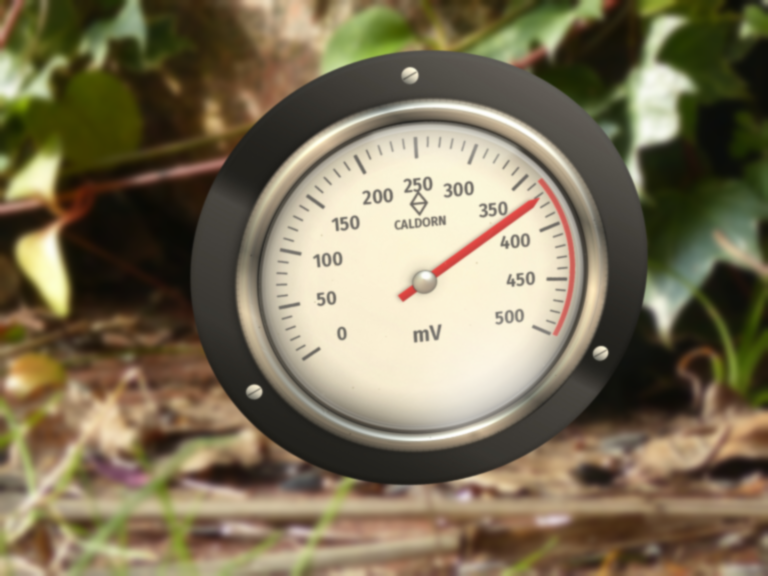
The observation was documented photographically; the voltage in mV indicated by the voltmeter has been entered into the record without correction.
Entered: 370 mV
